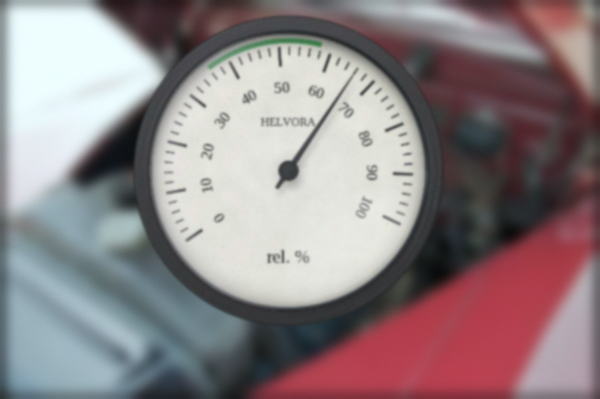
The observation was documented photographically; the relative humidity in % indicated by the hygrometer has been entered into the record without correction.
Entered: 66 %
